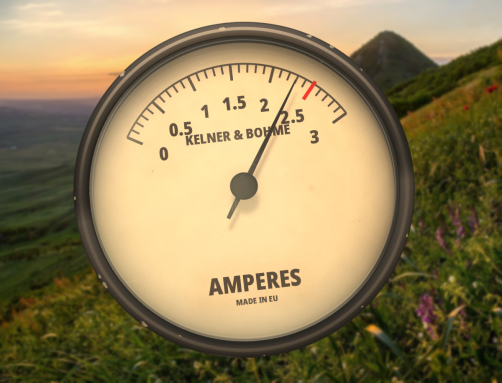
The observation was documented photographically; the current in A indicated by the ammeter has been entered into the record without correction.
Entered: 2.3 A
